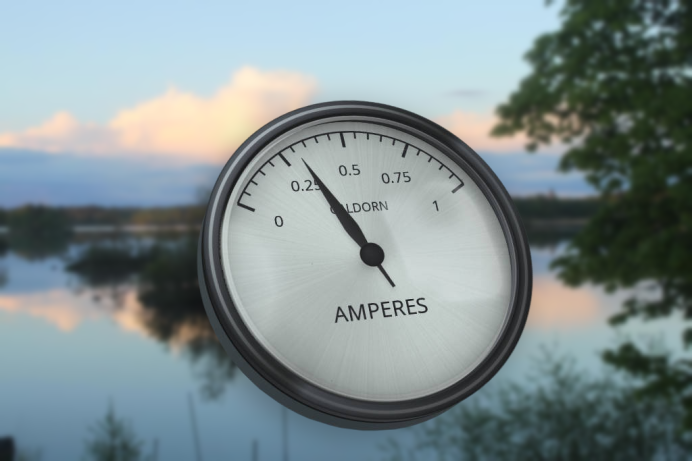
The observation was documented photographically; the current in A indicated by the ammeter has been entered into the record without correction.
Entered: 0.3 A
